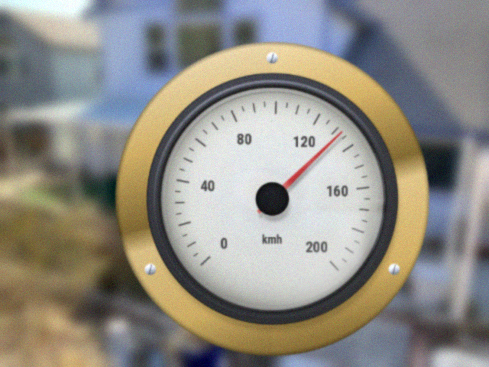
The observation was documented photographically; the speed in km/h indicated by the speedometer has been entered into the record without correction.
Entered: 132.5 km/h
